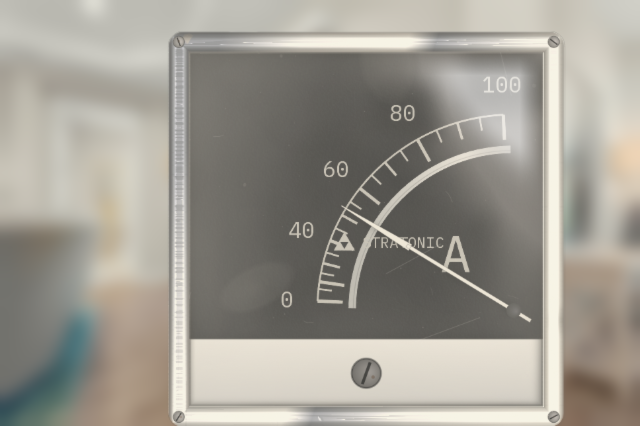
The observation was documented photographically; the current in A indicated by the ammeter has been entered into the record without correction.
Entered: 52.5 A
